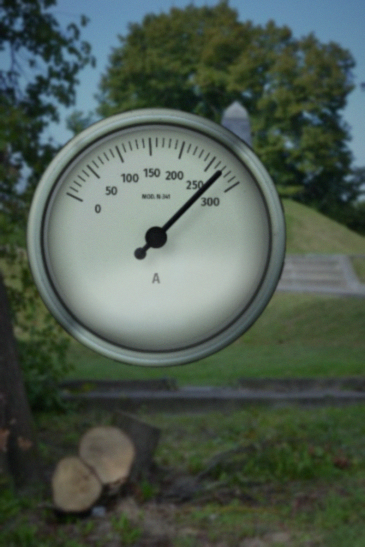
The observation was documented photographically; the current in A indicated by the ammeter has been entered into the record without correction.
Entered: 270 A
